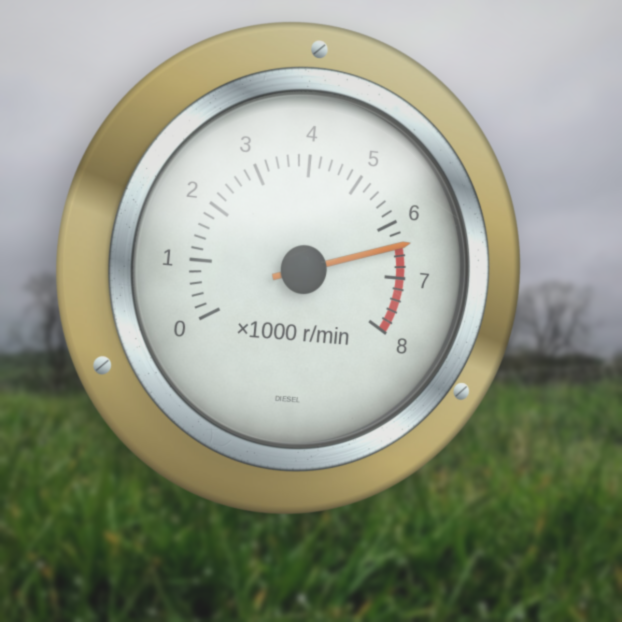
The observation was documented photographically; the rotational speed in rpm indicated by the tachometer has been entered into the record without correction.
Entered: 6400 rpm
